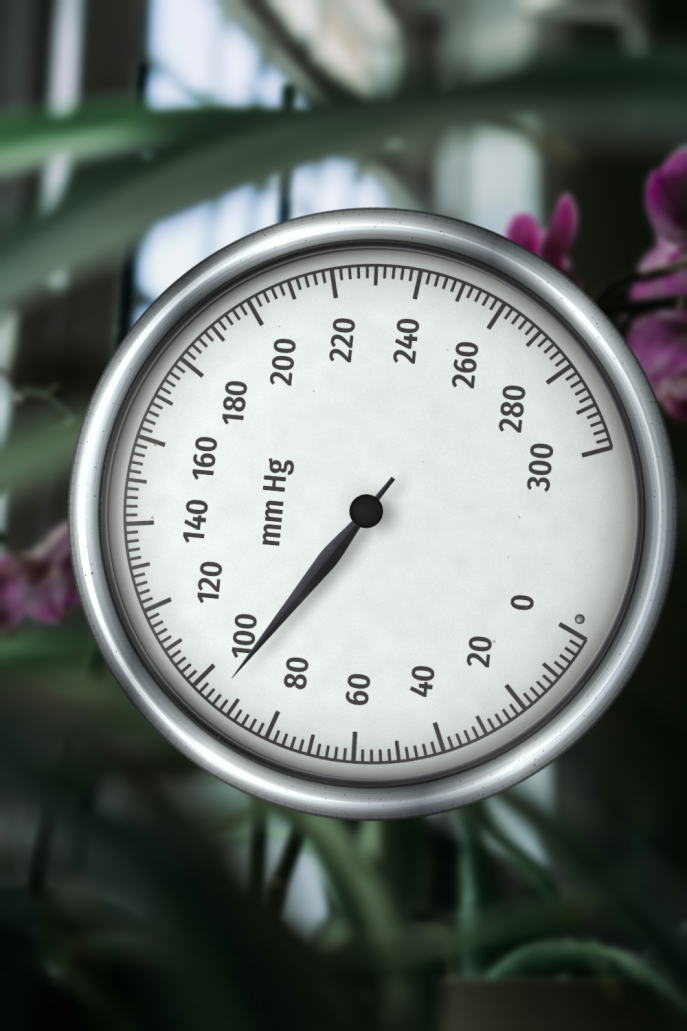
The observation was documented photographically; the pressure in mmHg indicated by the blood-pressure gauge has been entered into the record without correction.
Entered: 94 mmHg
